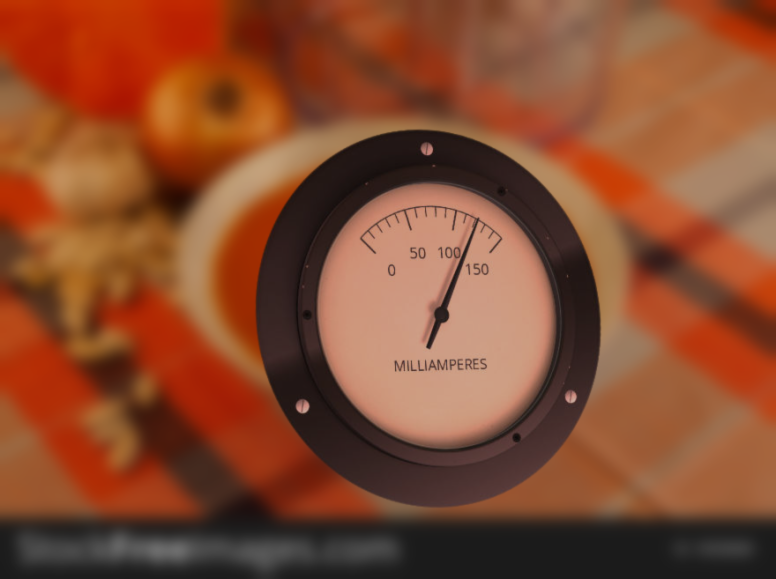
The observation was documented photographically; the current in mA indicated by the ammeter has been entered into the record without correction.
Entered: 120 mA
